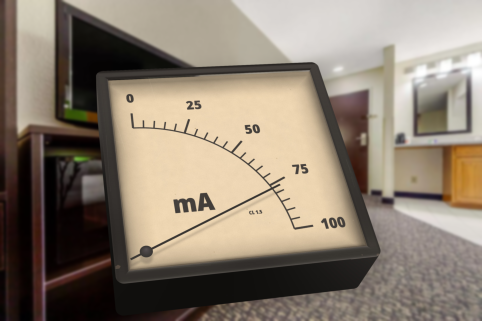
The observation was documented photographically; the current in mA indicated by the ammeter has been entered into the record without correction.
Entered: 77.5 mA
